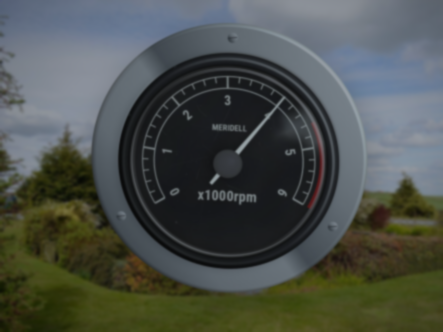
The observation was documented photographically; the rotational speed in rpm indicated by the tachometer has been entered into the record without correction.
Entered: 4000 rpm
